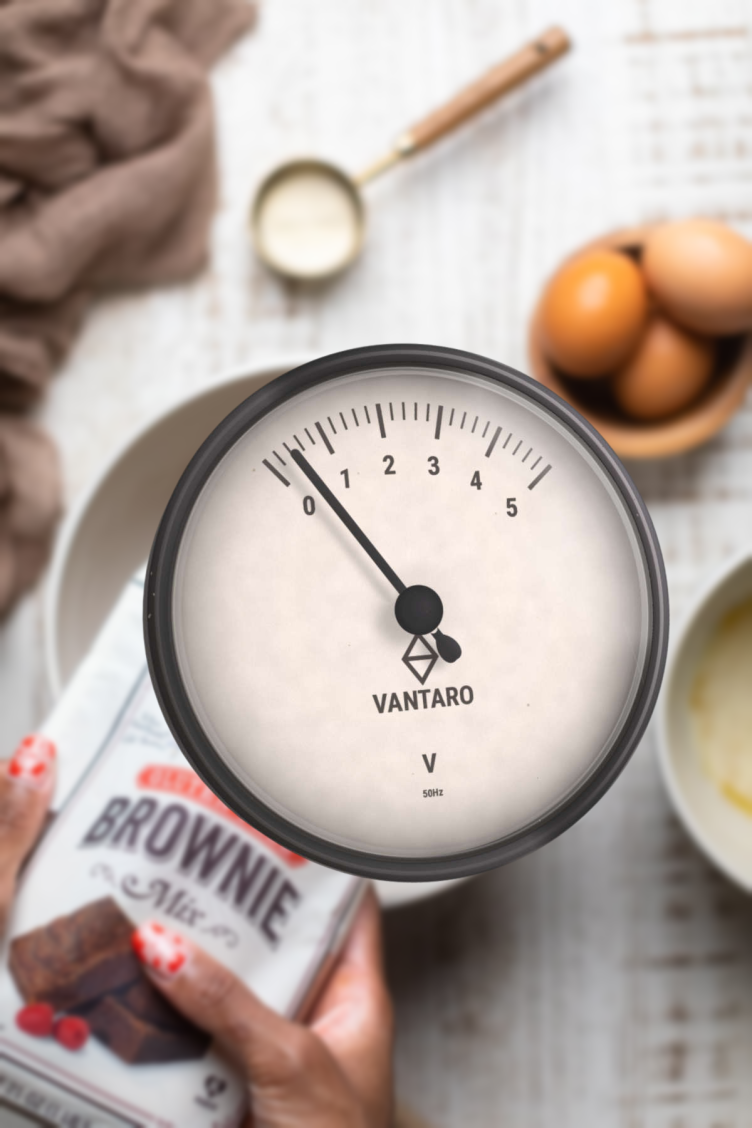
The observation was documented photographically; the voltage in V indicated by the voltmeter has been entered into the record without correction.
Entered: 0.4 V
